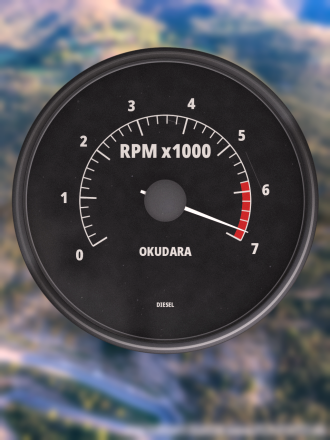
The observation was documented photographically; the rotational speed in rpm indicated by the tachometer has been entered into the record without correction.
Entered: 6800 rpm
